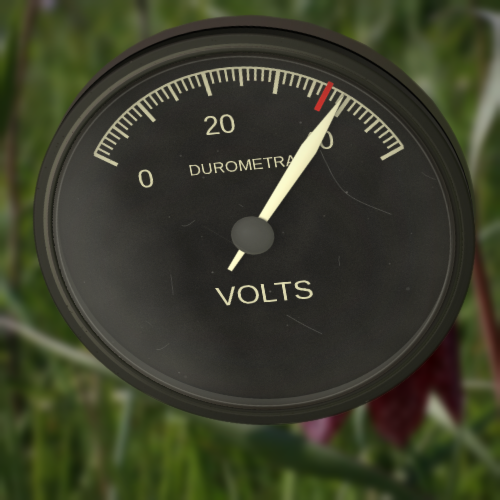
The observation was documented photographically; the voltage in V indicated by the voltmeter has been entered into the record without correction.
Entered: 39 V
